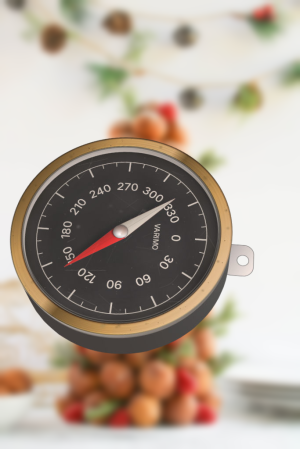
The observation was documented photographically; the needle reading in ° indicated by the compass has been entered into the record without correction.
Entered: 140 °
